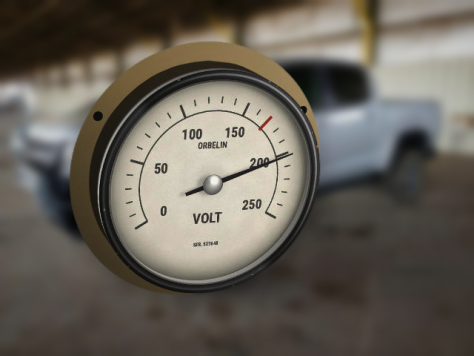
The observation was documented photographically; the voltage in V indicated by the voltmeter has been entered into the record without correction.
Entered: 200 V
